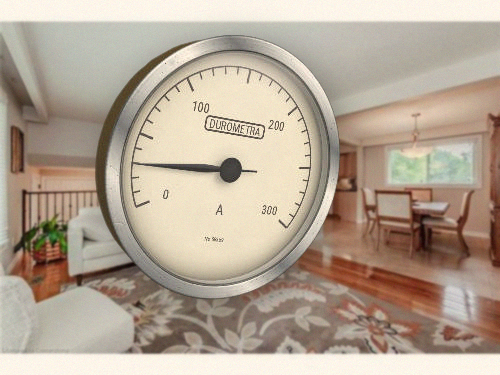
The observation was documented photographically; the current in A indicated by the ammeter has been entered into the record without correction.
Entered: 30 A
